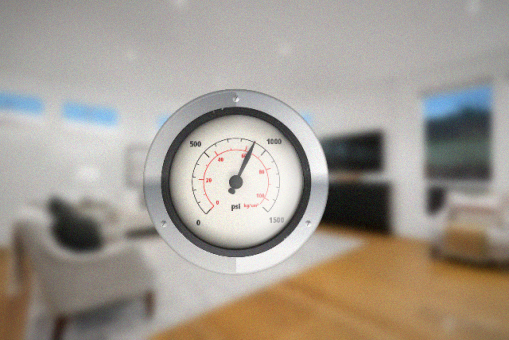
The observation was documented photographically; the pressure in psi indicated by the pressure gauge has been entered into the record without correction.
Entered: 900 psi
